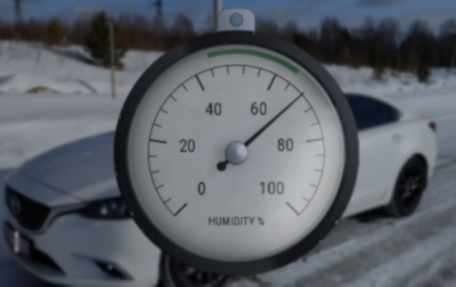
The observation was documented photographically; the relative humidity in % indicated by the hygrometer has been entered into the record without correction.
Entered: 68 %
